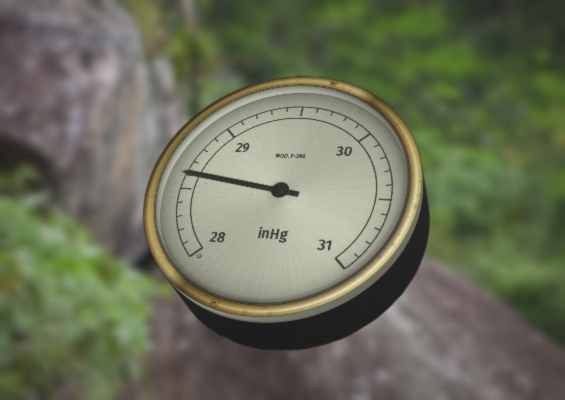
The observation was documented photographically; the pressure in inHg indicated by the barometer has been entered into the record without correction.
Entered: 28.6 inHg
